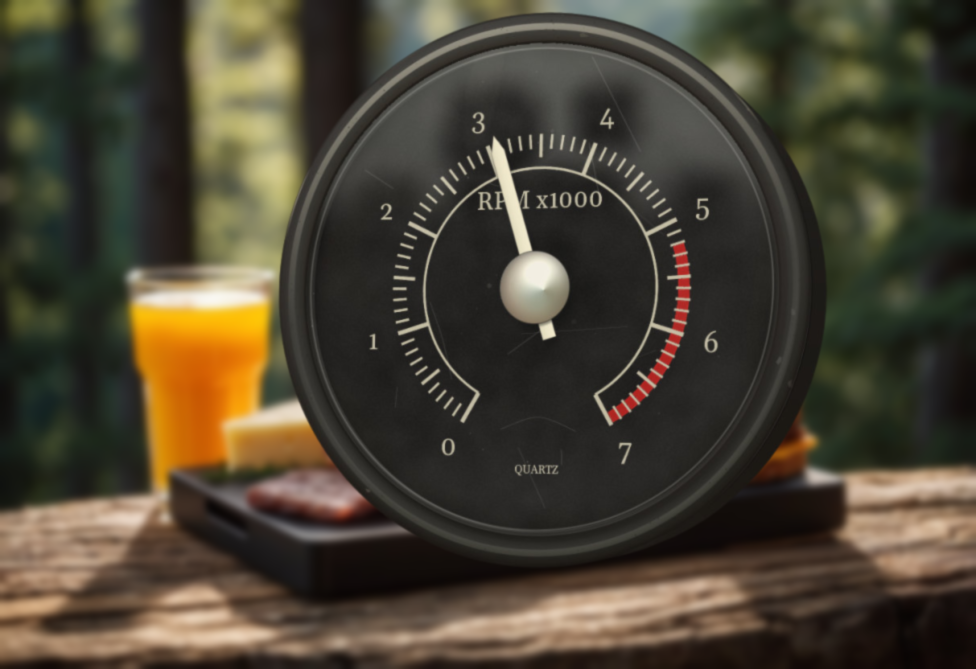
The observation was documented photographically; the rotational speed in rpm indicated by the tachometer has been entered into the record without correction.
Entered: 3100 rpm
